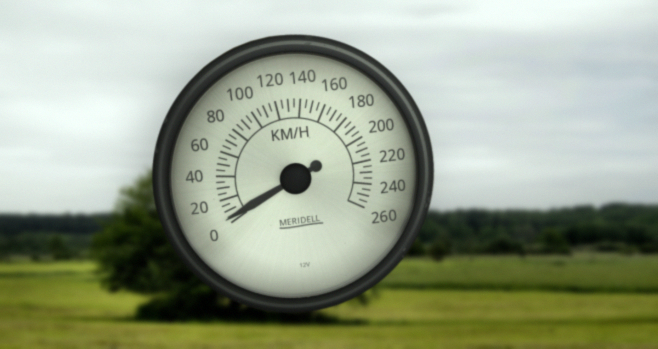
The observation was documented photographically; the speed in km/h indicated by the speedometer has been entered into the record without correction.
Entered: 5 km/h
